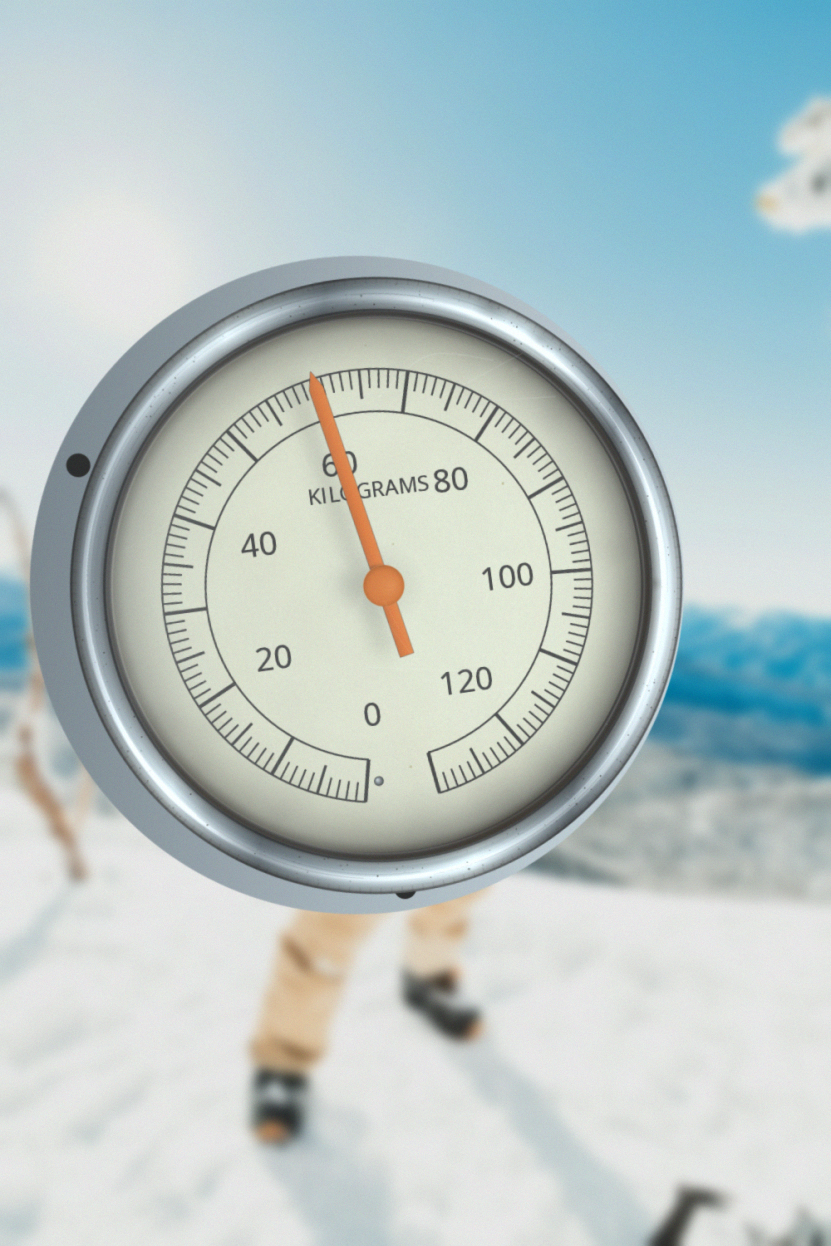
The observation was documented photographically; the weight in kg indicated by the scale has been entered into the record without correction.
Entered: 60 kg
